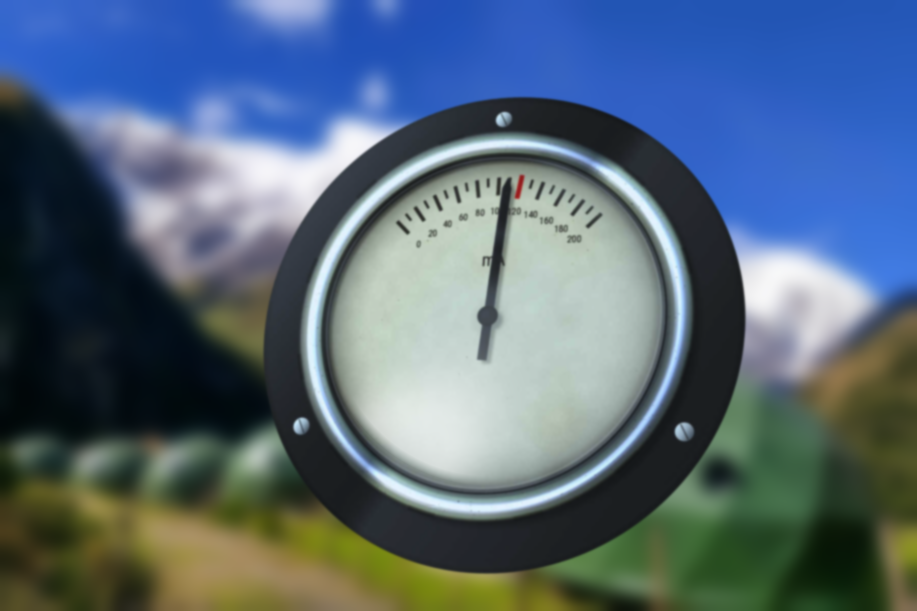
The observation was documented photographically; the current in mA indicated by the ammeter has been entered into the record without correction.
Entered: 110 mA
